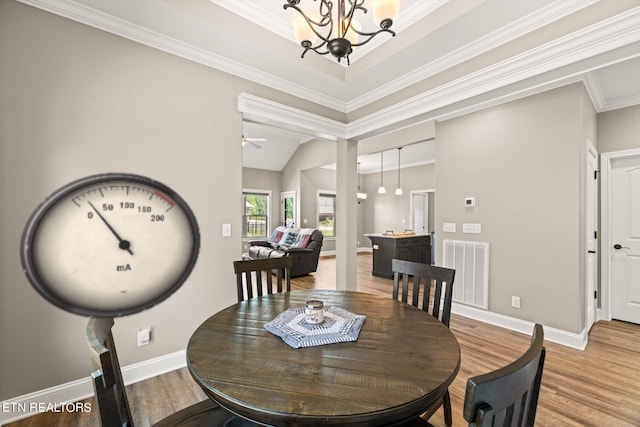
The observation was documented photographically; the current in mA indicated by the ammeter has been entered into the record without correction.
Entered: 20 mA
